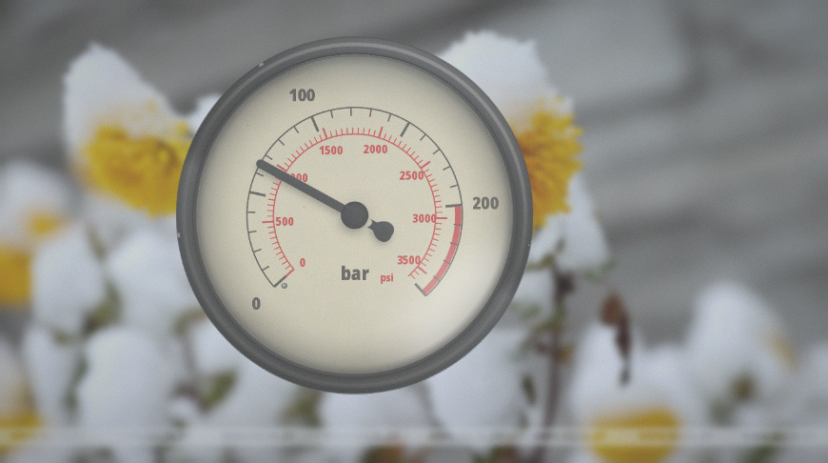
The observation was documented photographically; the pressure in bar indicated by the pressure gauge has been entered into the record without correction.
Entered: 65 bar
